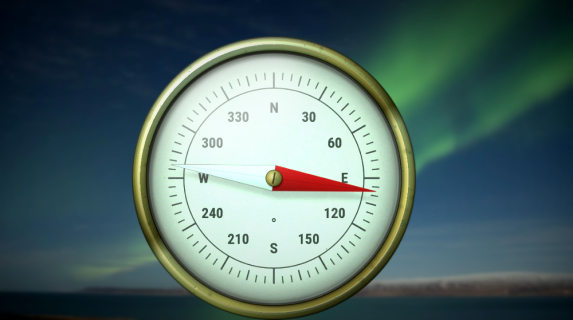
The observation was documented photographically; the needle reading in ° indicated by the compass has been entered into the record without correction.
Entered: 97.5 °
